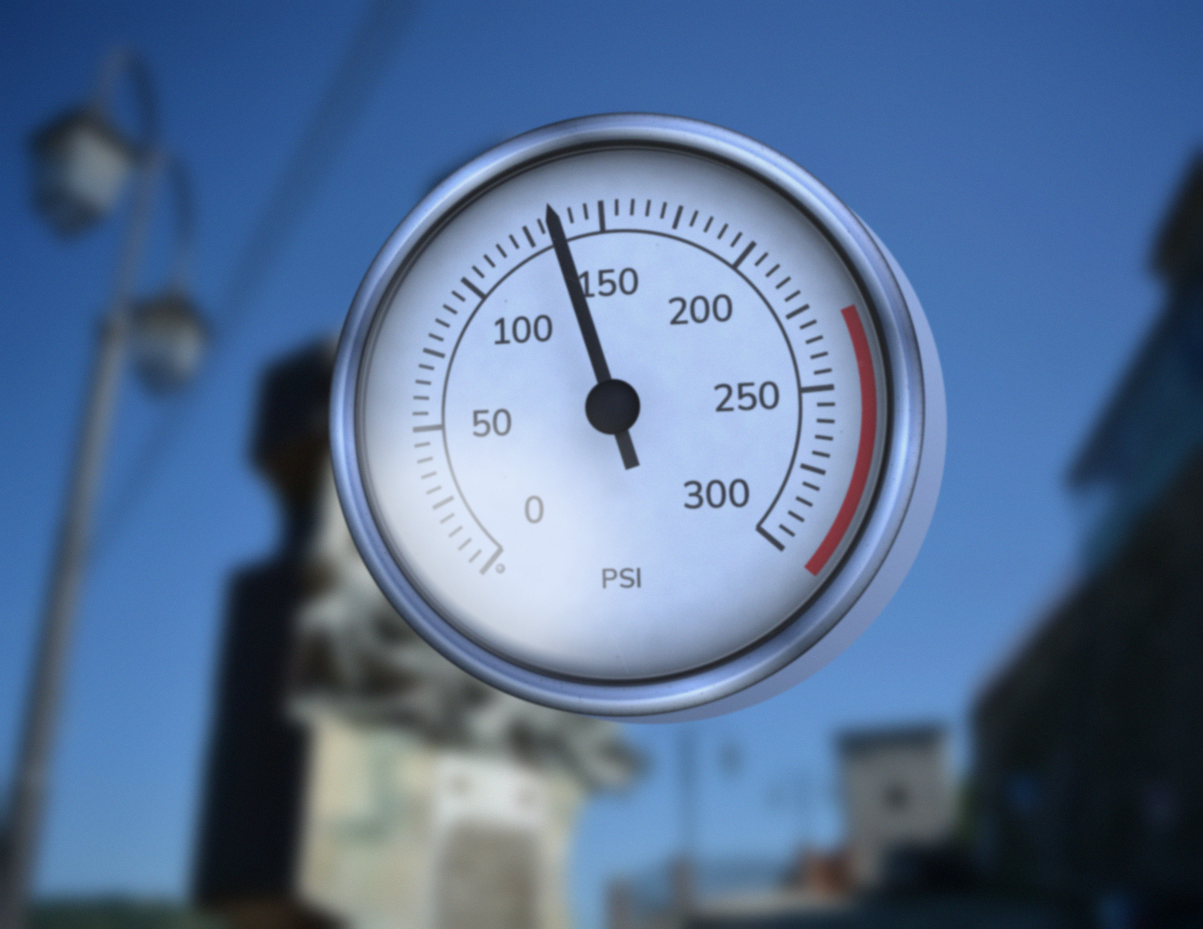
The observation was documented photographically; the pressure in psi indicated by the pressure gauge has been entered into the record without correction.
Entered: 135 psi
